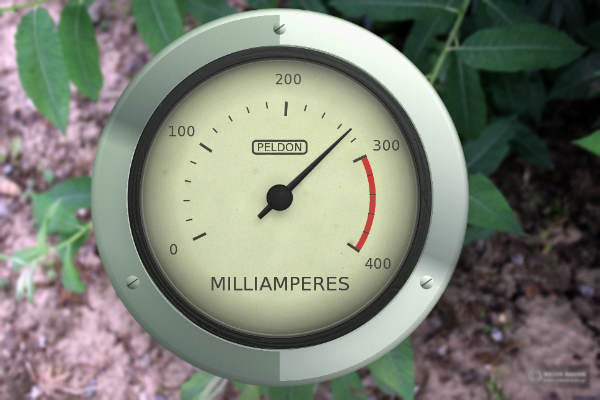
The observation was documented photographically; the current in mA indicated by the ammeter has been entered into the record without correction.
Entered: 270 mA
